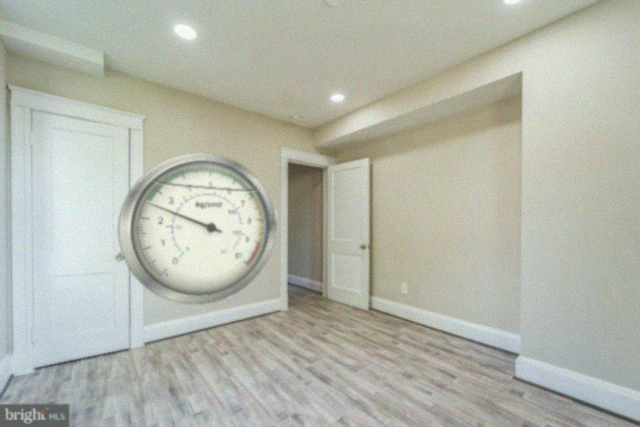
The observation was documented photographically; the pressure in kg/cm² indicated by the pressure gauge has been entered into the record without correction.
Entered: 2.5 kg/cm²
